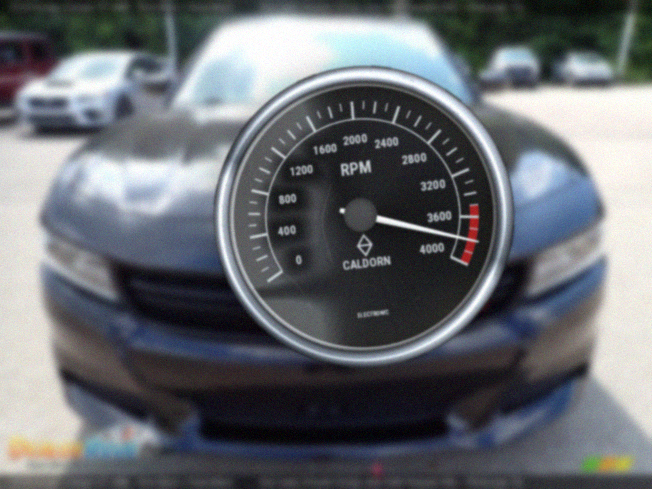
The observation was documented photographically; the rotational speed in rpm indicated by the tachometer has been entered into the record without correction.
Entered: 3800 rpm
